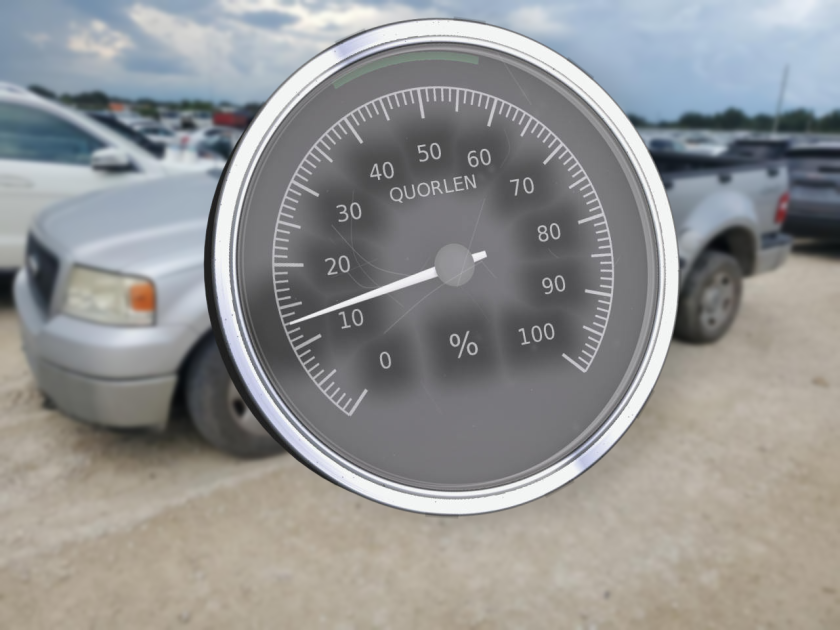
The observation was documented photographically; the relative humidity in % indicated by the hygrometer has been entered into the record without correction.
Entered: 13 %
